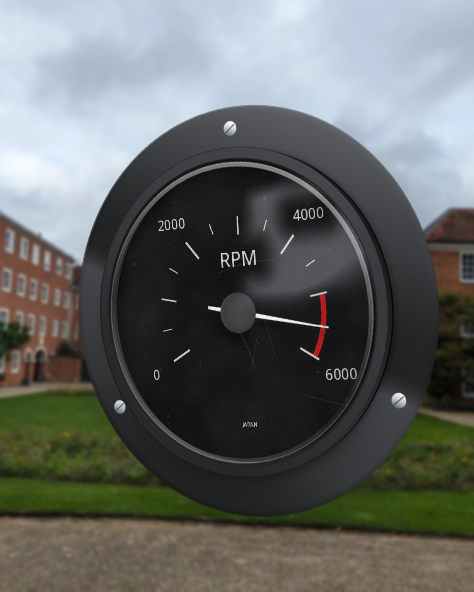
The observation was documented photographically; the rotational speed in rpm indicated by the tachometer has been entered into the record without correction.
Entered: 5500 rpm
